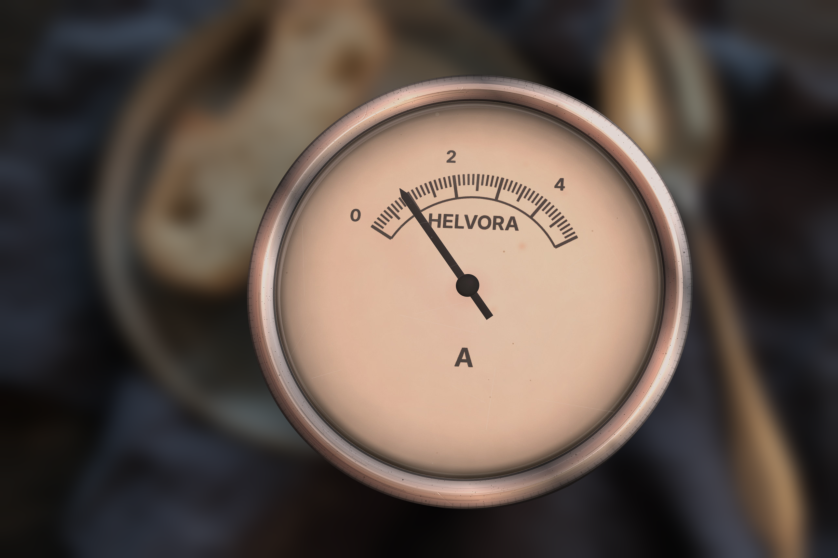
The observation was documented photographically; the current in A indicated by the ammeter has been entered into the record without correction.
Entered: 0.9 A
